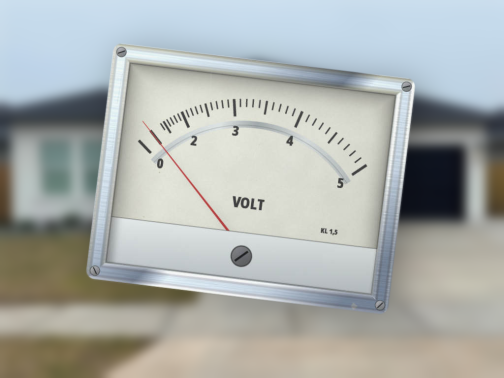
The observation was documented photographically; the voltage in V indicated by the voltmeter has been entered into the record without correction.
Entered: 1 V
